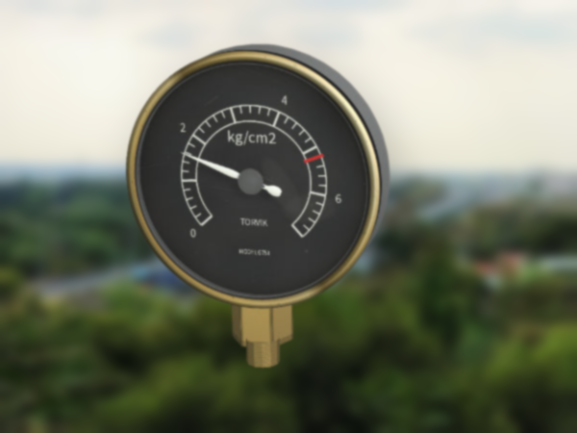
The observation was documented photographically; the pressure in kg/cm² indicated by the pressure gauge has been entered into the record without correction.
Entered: 1.6 kg/cm²
